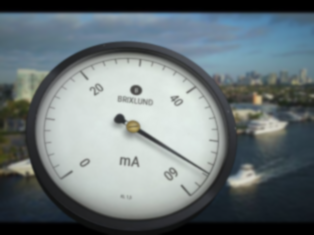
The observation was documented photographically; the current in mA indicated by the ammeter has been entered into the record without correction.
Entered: 56 mA
